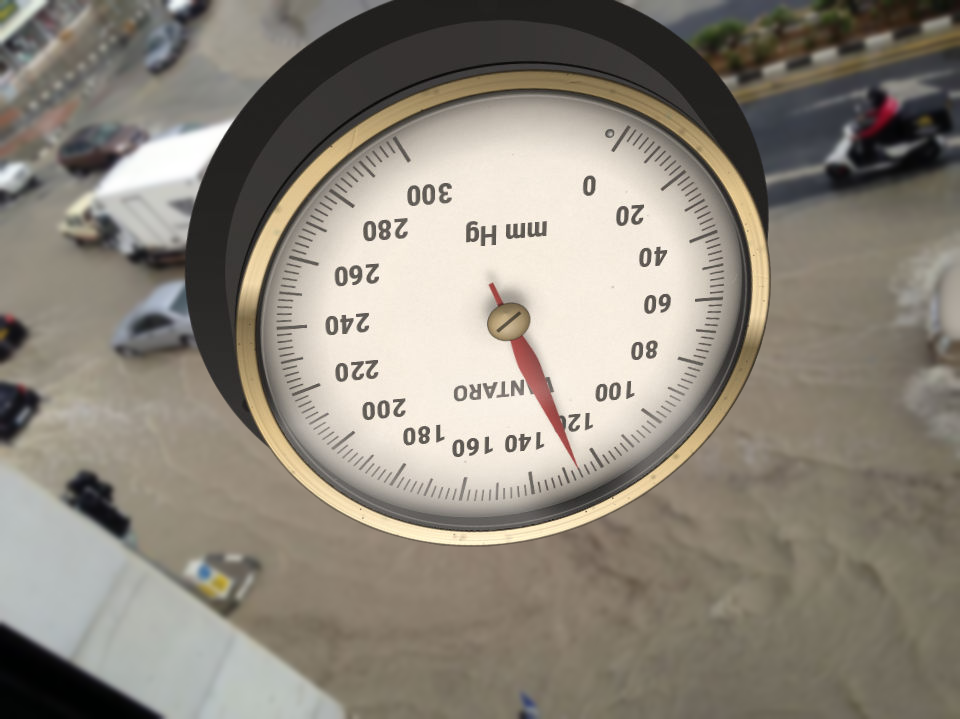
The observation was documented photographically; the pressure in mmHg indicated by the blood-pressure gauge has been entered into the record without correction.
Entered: 126 mmHg
